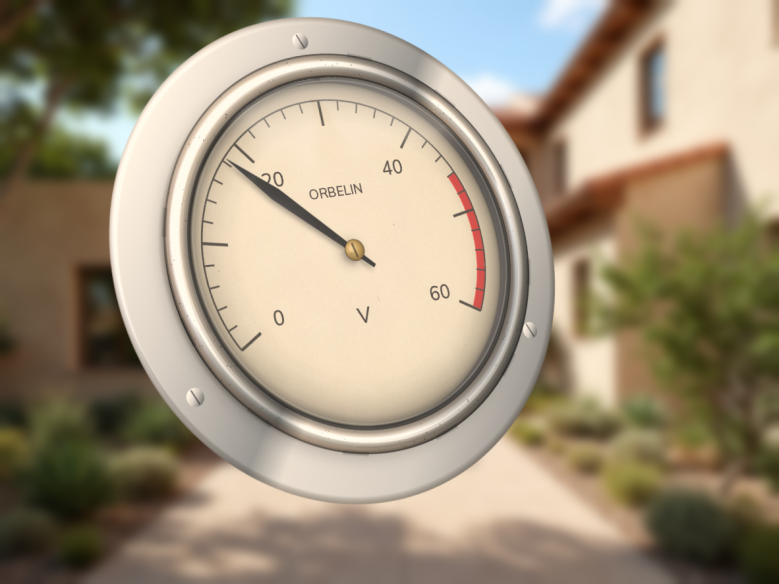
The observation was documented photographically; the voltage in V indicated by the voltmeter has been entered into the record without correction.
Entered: 18 V
